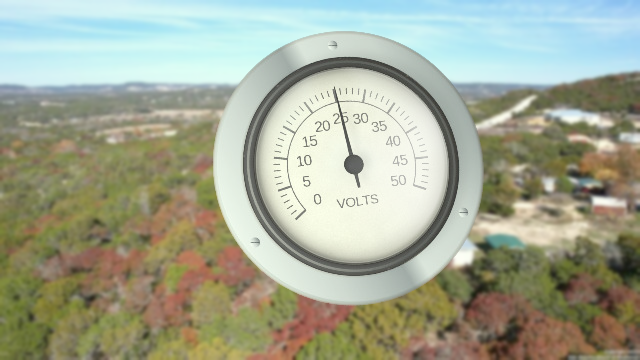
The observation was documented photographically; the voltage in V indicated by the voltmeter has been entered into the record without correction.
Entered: 25 V
